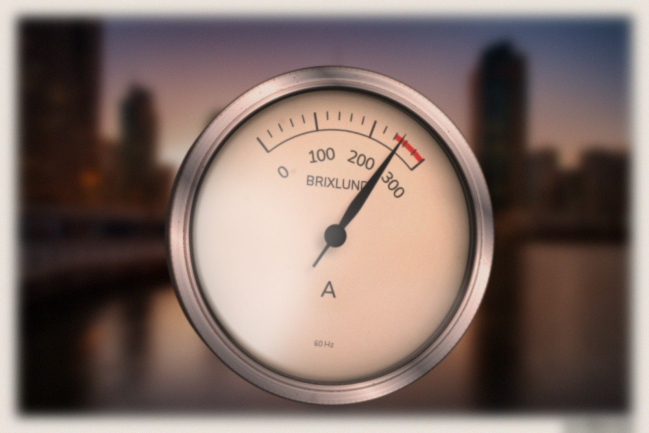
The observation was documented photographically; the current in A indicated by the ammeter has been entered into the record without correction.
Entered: 250 A
